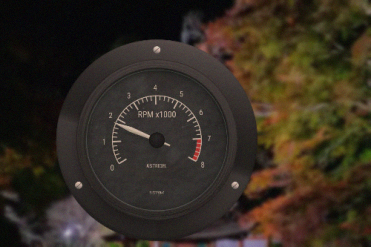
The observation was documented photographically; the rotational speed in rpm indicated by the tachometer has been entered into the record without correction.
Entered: 1800 rpm
